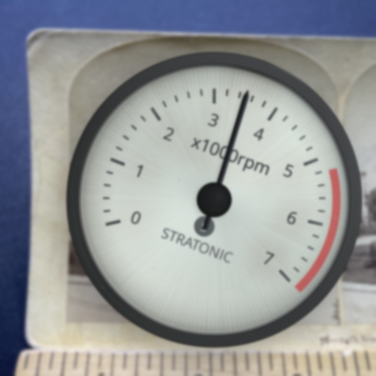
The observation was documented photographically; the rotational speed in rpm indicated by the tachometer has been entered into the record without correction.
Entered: 3500 rpm
